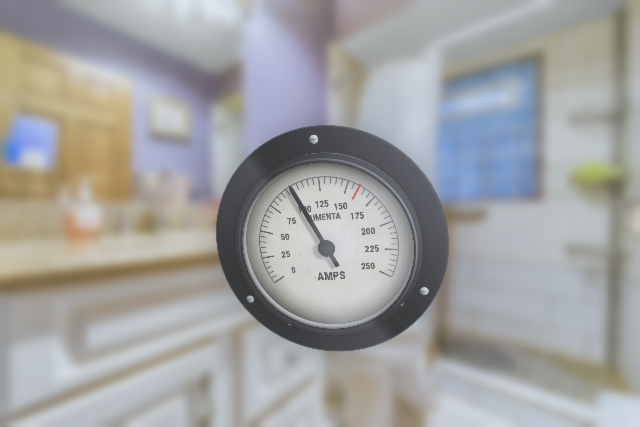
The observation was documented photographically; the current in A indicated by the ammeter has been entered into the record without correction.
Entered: 100 A
